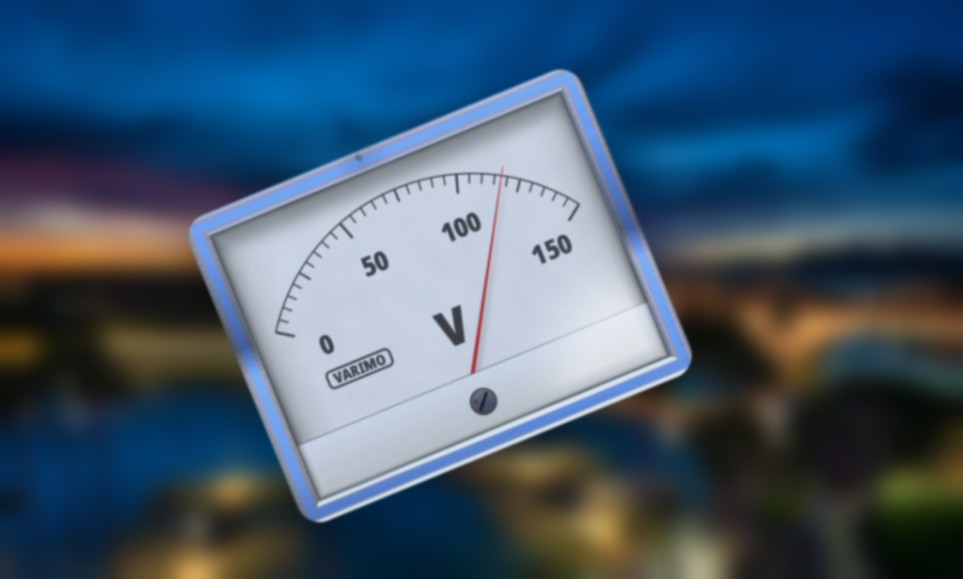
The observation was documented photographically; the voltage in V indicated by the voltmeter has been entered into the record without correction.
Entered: 117.5 V
